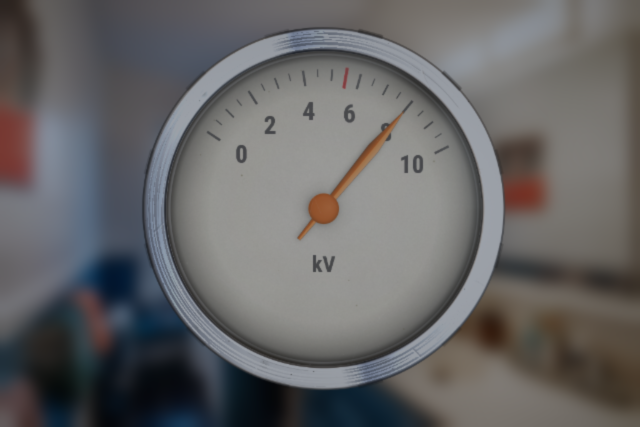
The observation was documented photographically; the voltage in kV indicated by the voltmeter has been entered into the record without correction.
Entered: 8 kV
